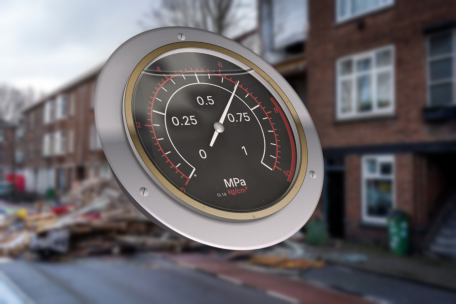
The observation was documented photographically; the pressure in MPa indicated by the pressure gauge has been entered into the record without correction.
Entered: 0.65 MPa
